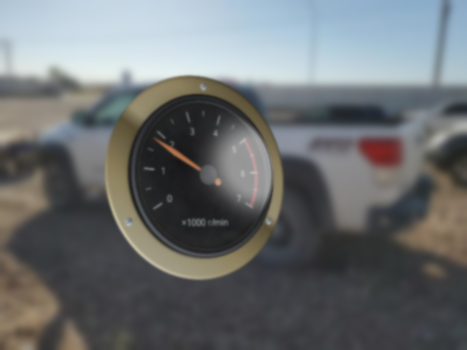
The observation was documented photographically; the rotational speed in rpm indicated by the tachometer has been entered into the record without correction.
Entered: 1750 rpm
